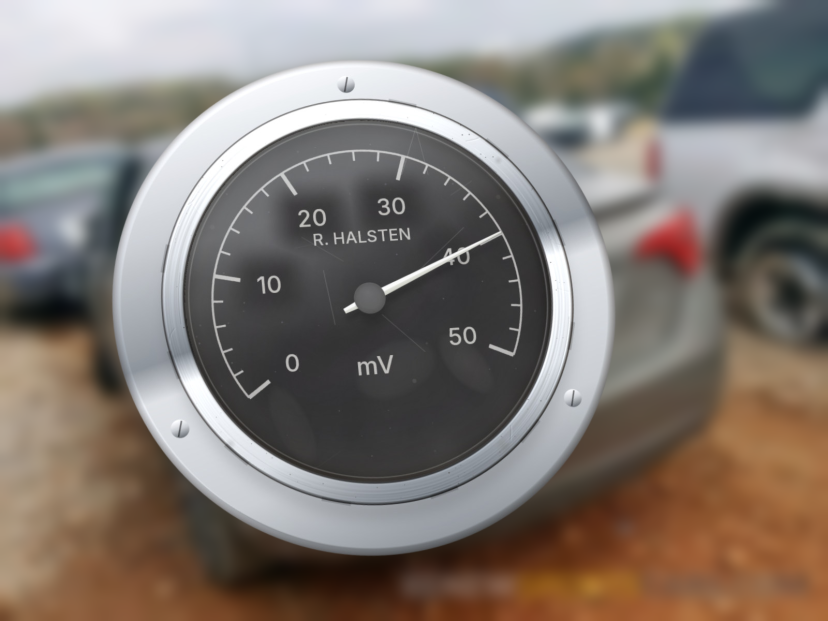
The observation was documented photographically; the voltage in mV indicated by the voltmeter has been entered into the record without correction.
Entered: 40 mV
